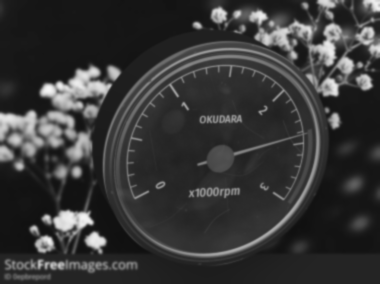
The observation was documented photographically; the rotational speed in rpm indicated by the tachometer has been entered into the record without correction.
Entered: 2400 rpm
